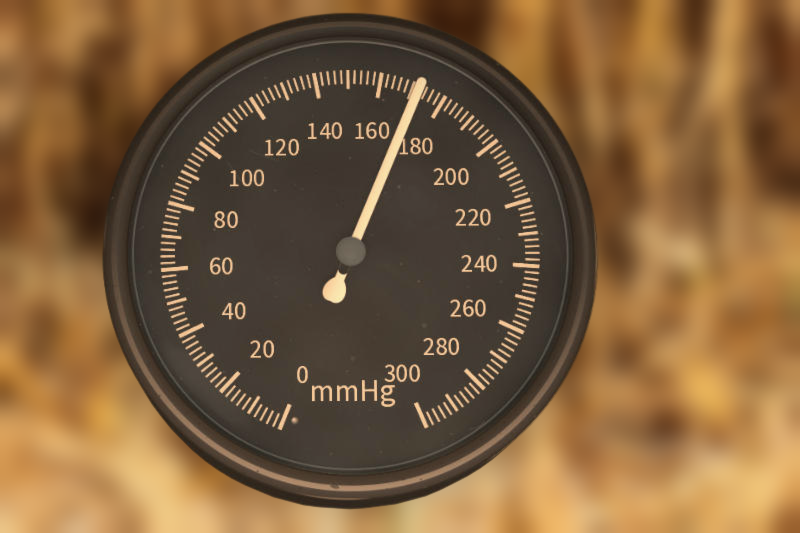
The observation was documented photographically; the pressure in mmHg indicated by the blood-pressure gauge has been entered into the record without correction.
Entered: 172 mmHg
